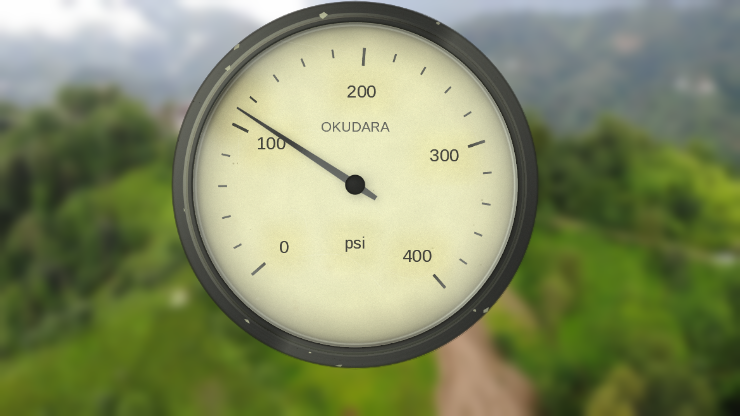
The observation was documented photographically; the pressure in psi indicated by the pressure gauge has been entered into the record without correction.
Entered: 110 psi
